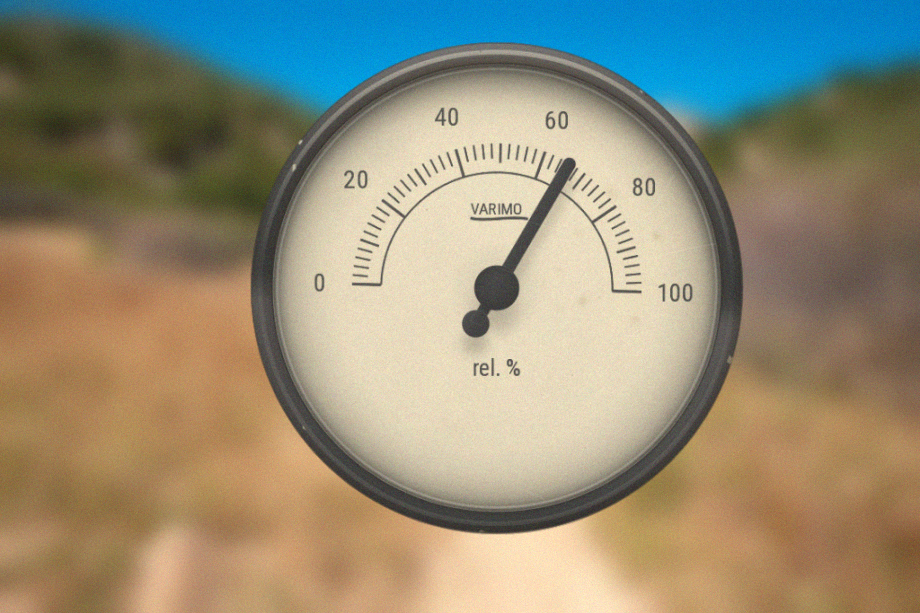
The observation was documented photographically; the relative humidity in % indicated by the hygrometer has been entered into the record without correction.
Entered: 66 %
